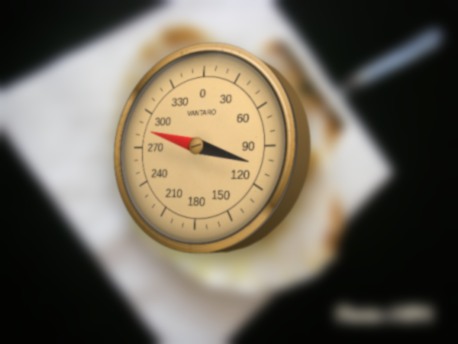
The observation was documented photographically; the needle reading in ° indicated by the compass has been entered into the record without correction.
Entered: 285 °
